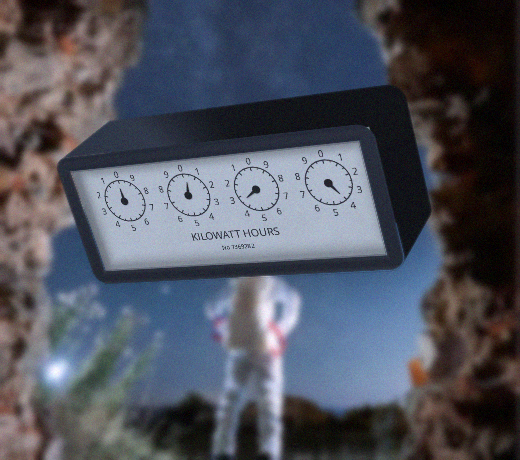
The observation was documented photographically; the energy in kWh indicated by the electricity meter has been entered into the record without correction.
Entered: 34 kWh
